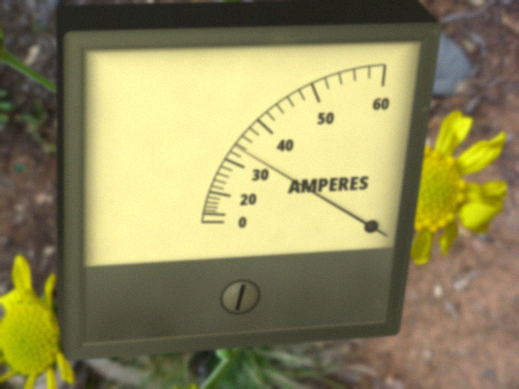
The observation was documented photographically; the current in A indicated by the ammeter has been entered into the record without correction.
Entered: 34 A
